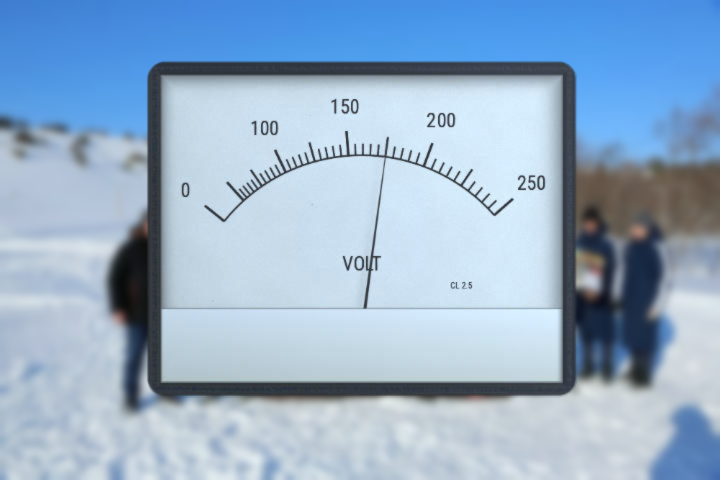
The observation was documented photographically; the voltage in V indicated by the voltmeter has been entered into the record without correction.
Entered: 175 V
